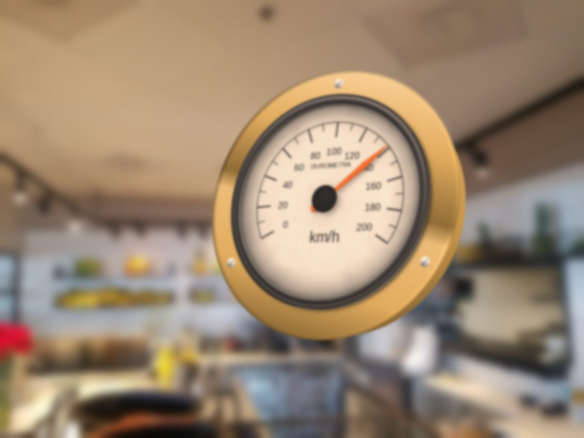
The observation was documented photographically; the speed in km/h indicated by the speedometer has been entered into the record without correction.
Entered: 140 km/h
